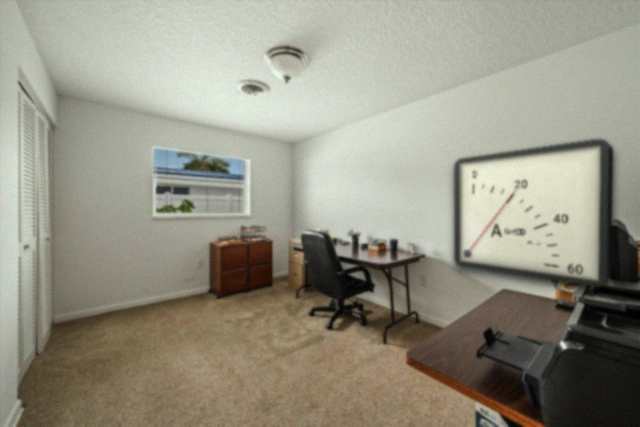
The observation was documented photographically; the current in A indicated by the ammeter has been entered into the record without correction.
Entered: 20 A
